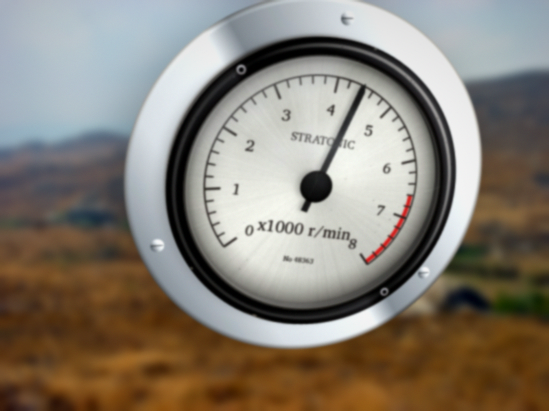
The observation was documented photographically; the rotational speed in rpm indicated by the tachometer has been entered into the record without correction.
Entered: 4400 rpm
